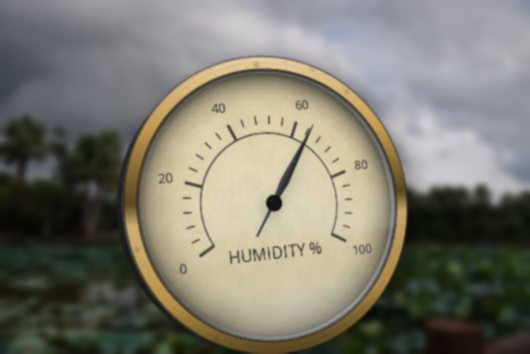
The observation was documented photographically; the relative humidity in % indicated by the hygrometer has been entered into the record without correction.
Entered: 64 %
